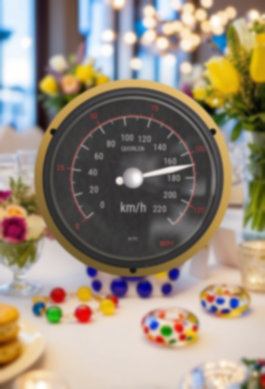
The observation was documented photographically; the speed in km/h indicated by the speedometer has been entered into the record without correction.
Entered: 170 km/h
